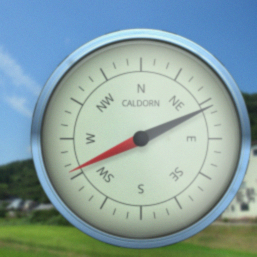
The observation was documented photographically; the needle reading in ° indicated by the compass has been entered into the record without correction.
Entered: 245 °
